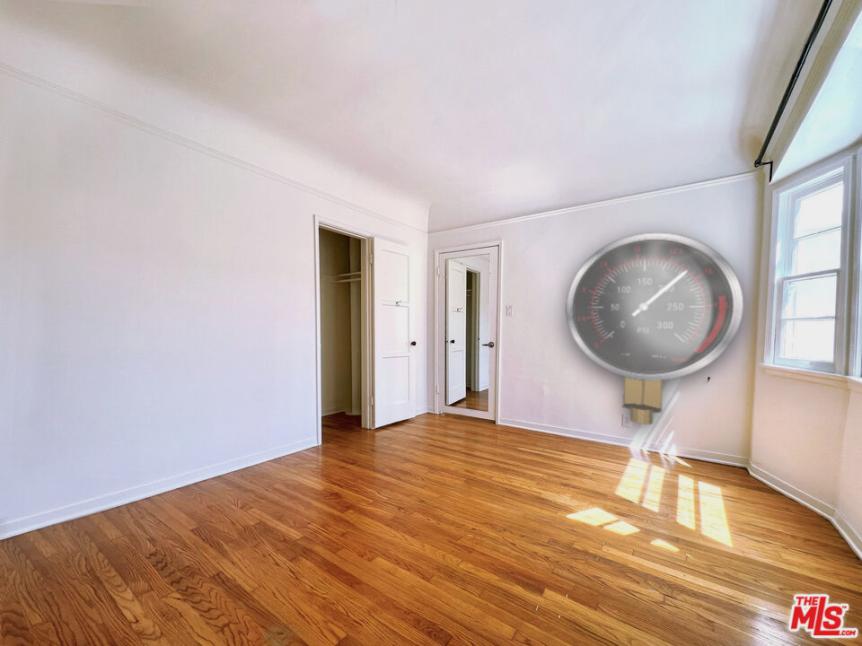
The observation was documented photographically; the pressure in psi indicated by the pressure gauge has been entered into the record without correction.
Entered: 200 psi
